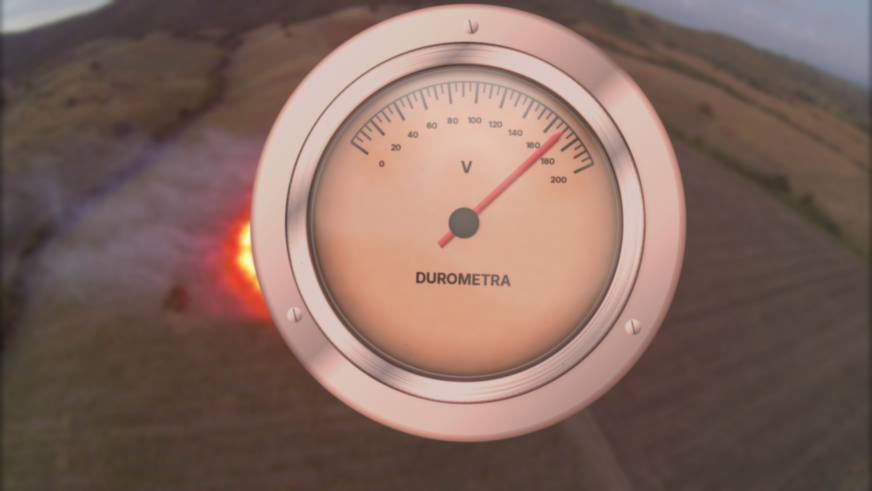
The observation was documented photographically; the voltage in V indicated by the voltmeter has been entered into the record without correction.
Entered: 170 V
